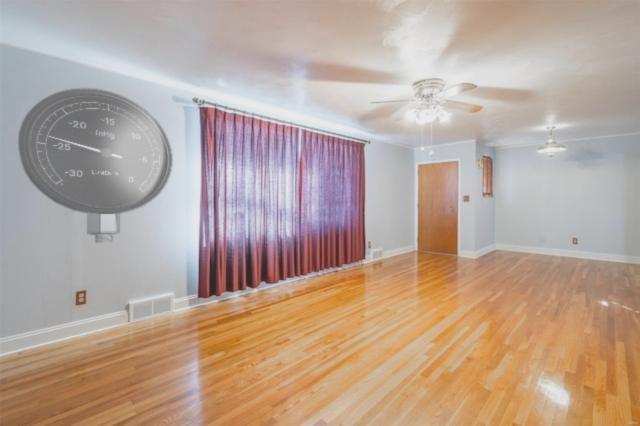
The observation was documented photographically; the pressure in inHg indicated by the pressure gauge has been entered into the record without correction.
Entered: -24 inHg
